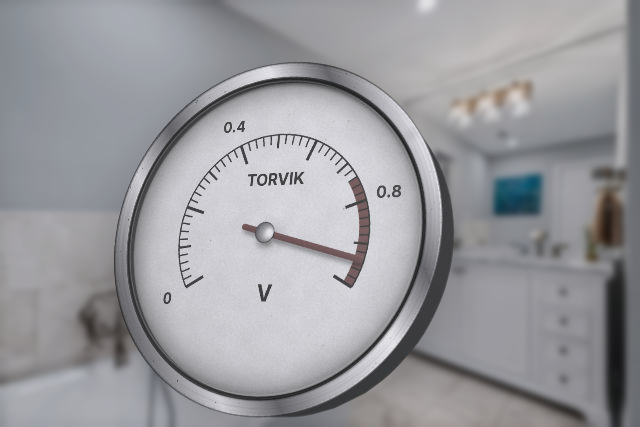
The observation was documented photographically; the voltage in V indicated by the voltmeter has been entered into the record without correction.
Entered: 0.94 V
